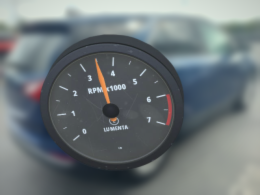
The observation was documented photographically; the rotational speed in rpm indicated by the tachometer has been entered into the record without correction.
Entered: 3500 rpm
